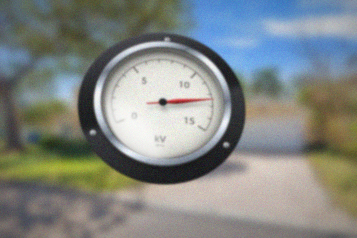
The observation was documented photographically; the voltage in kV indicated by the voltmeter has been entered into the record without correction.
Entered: 12.5 kV
